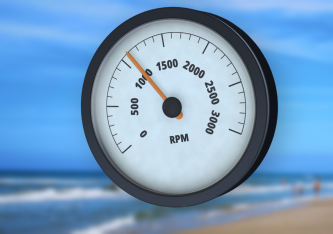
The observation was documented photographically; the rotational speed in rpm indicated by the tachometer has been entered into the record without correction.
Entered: 1100 rpm
